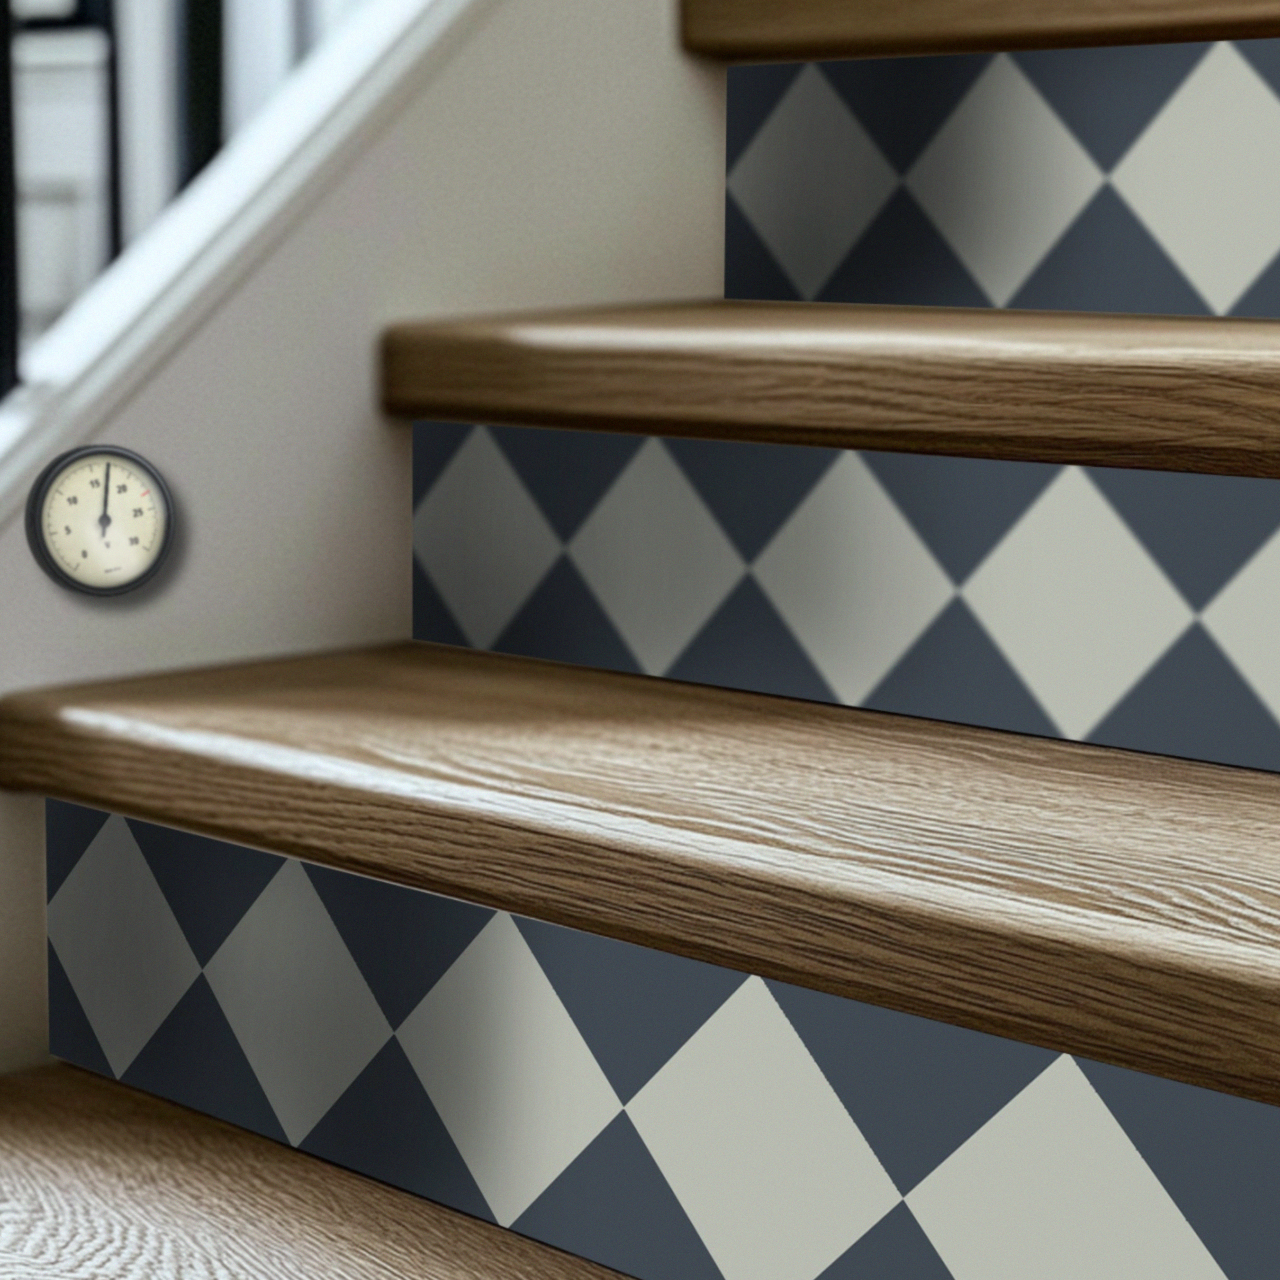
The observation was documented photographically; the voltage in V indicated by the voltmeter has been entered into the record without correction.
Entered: 17 V
